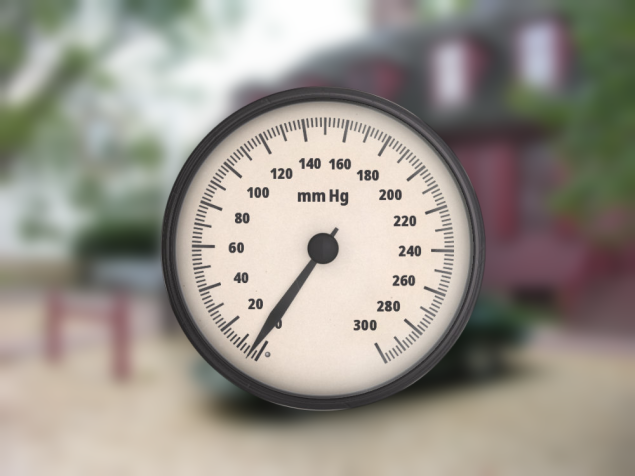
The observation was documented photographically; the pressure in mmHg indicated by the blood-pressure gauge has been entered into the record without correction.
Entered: 4 mmHg
